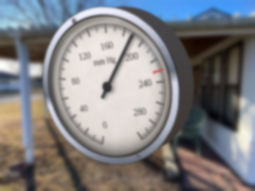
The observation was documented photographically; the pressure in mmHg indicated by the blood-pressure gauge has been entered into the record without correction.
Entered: 190 mmHg
